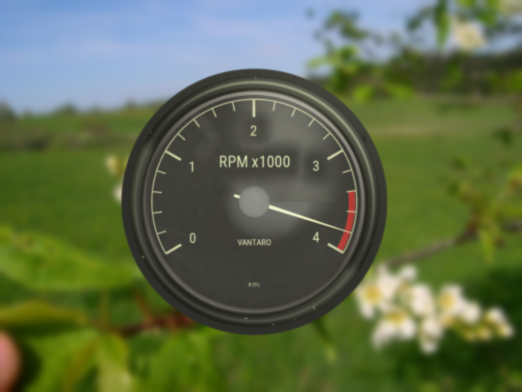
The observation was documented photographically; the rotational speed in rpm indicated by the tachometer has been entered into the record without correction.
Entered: 3800 rpm
